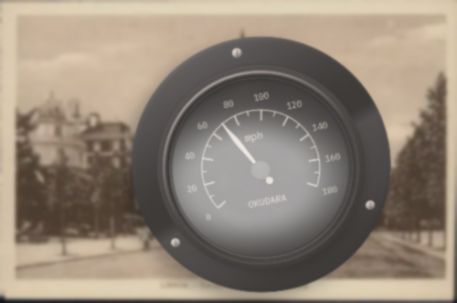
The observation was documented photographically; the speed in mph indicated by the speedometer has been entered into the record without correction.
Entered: 70 mph
